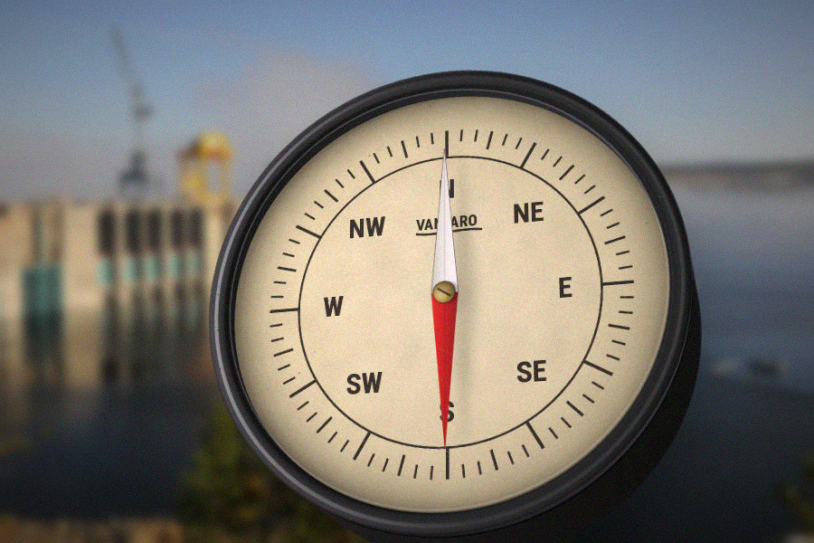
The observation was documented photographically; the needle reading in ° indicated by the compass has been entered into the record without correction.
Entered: 180 °
